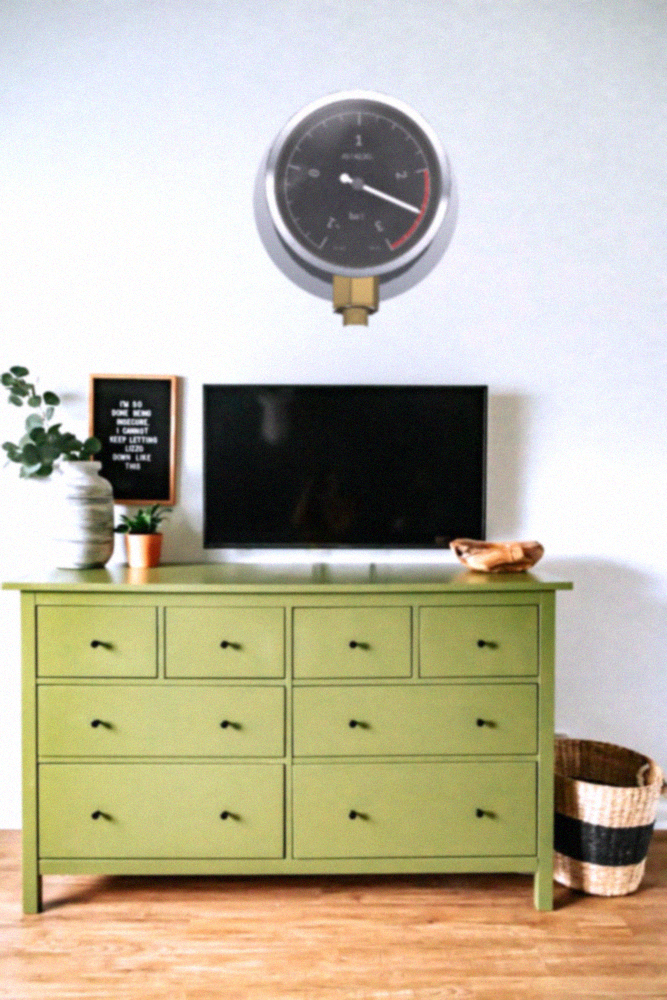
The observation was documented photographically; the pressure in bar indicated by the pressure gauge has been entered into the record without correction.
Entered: 2.5 bar
